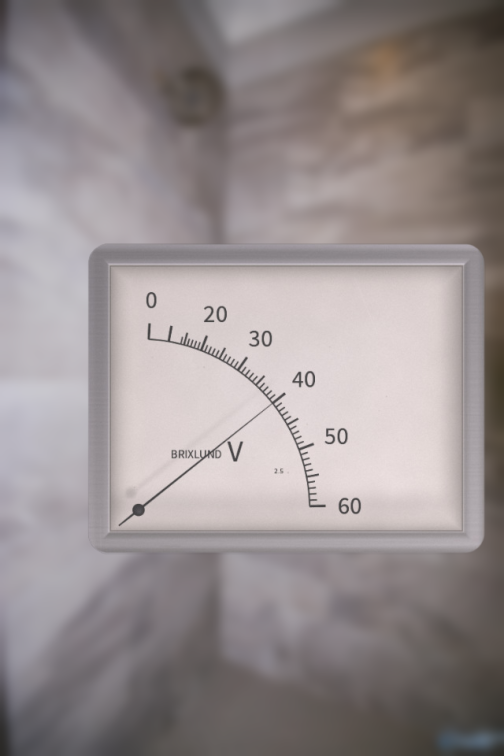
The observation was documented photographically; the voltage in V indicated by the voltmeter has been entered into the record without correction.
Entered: 40 V
